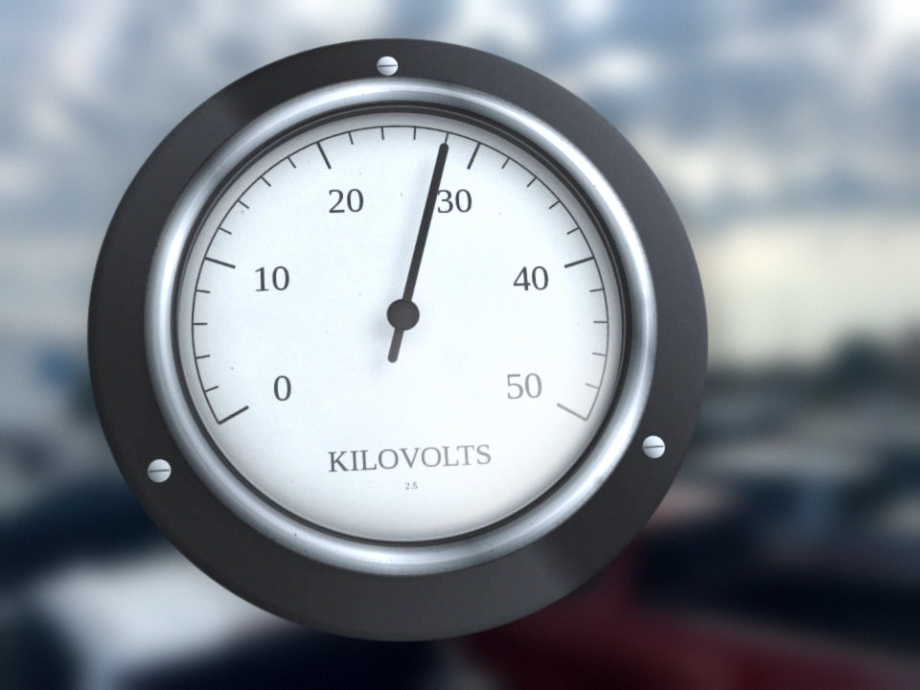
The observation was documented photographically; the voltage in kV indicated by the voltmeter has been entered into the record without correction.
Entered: 28 kV
